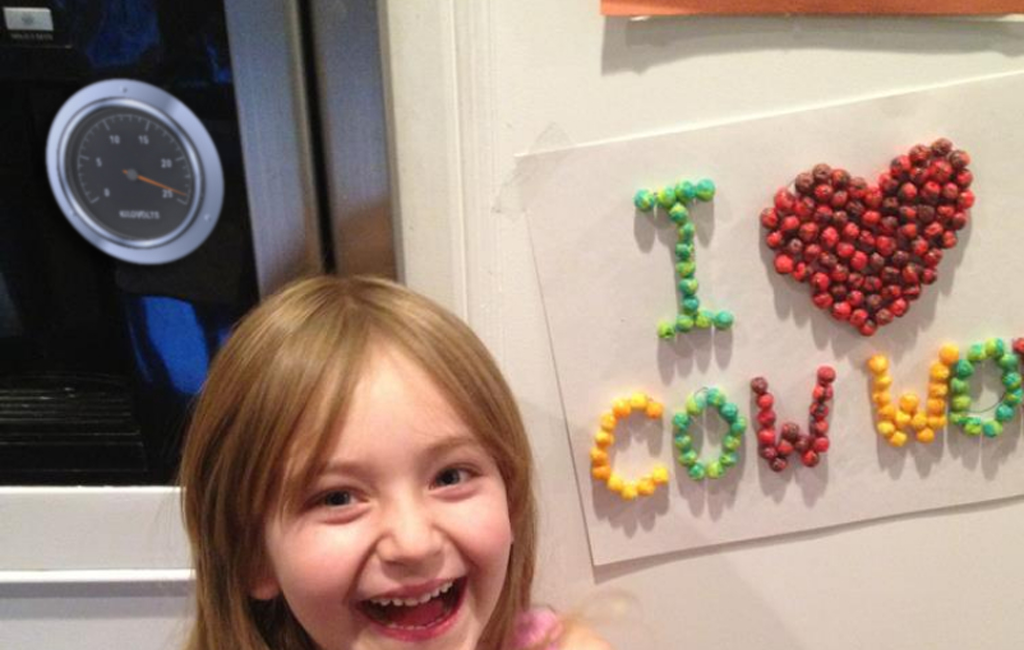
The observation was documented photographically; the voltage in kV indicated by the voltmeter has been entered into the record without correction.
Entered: 24 kV
